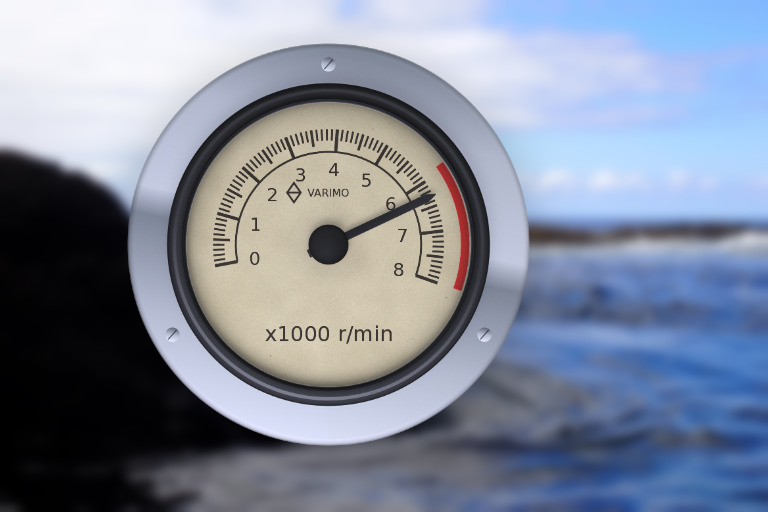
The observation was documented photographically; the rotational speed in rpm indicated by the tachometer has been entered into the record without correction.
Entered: 6300 rpm
